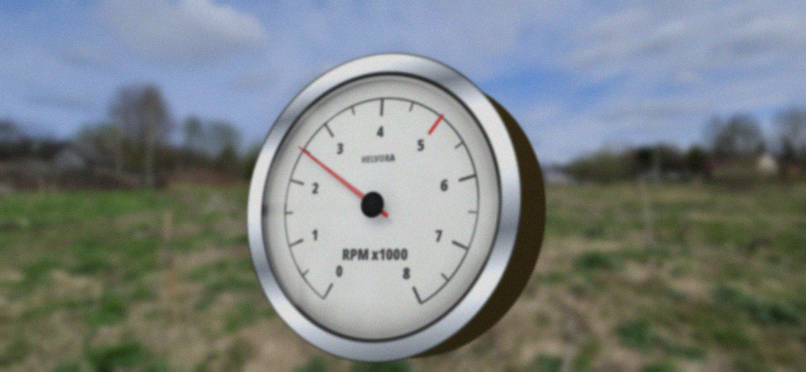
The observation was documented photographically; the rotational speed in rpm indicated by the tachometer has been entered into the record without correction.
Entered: 2500 rpm
